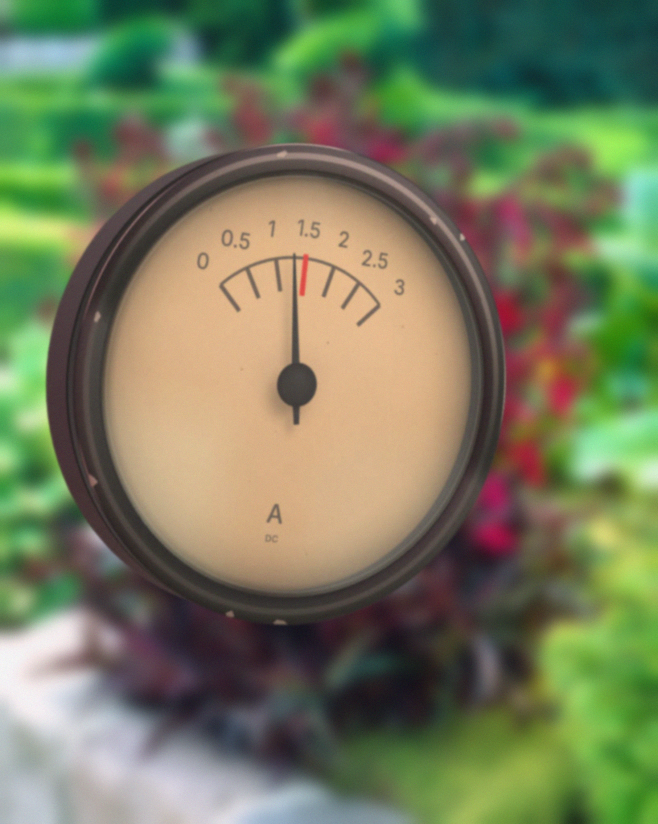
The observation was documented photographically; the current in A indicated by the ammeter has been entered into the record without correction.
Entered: 1.25 A
